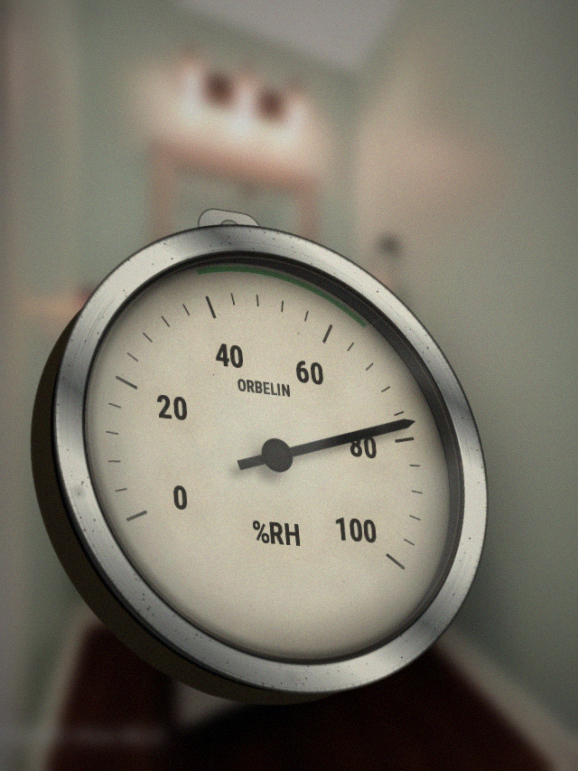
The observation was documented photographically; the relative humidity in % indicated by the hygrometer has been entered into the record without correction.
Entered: 78 %
